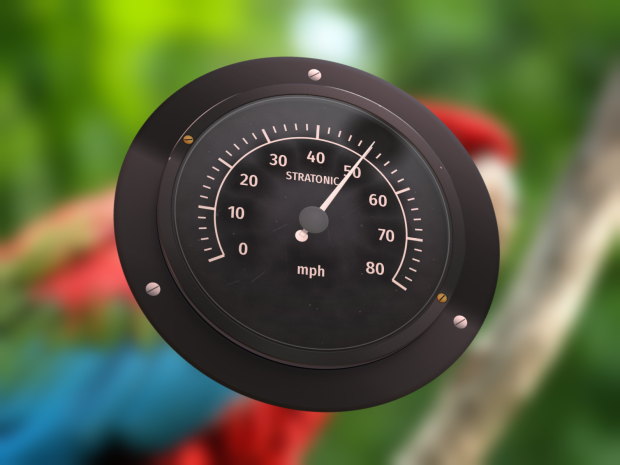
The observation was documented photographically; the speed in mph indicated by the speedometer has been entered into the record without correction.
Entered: 50 mph
